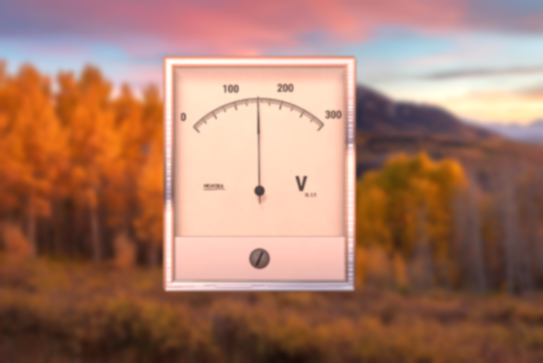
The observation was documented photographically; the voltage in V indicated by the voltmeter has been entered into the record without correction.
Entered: 150 V
